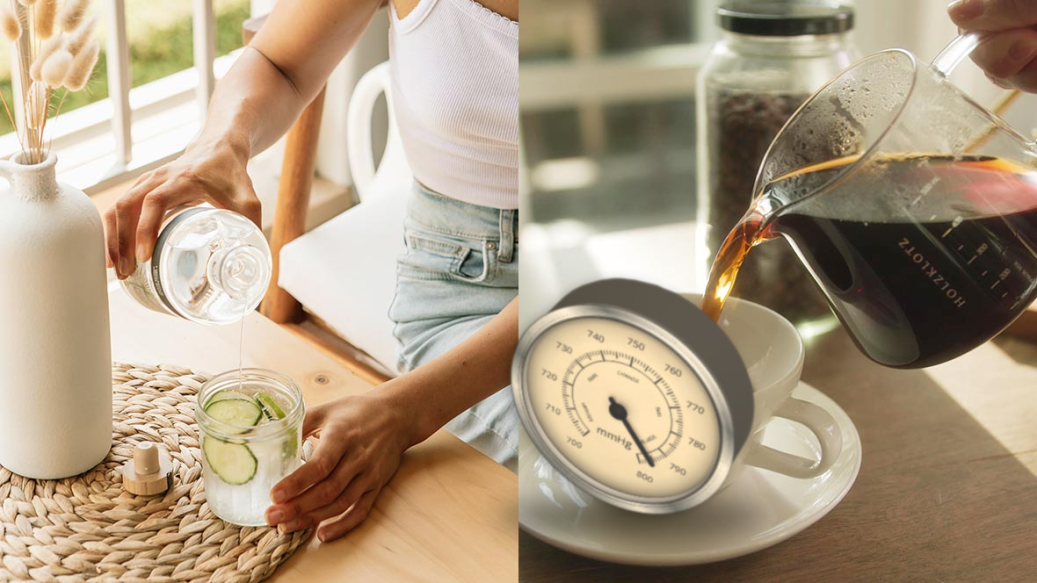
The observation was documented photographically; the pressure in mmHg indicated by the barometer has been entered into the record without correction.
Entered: 795 mmHg
